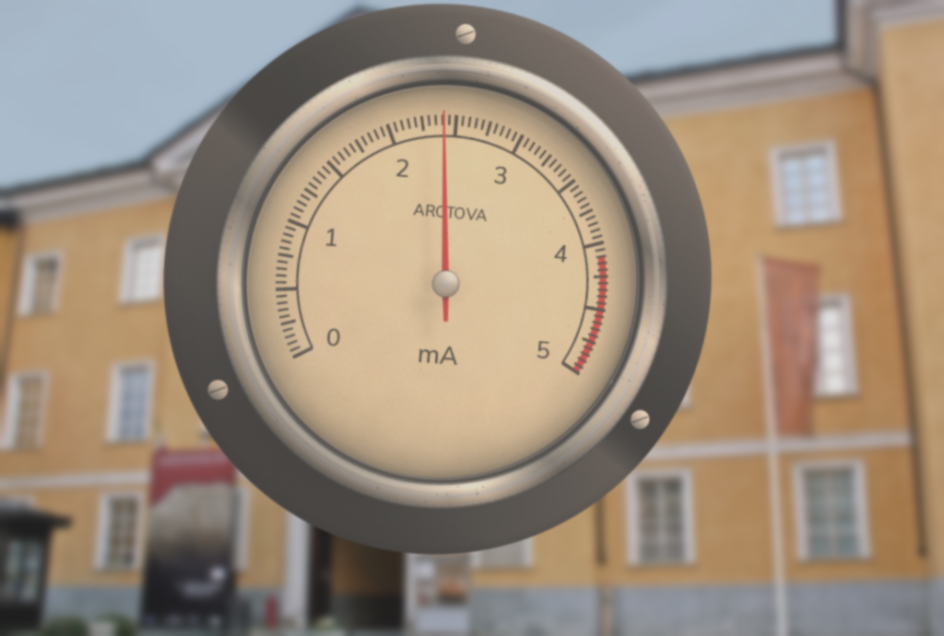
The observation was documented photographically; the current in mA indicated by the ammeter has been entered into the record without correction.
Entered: 2.4 mA
